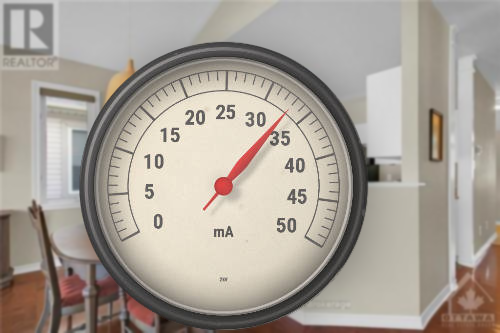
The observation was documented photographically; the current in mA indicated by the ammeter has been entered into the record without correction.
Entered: 33 mA
